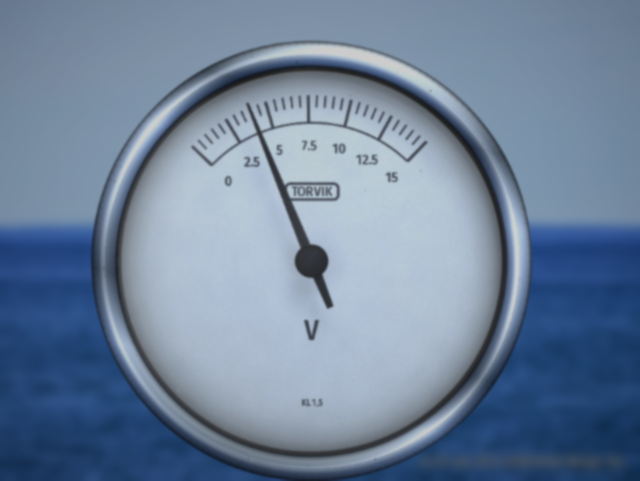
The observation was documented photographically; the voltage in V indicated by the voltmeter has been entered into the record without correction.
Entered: 4 V
